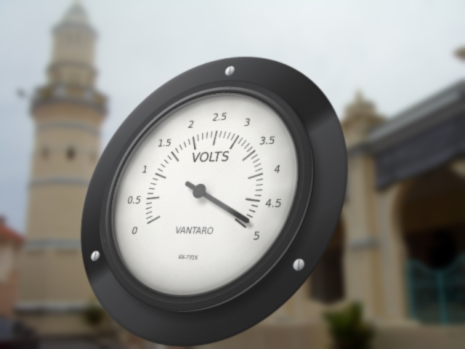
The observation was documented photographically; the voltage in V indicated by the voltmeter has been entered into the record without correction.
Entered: 4.9 V
